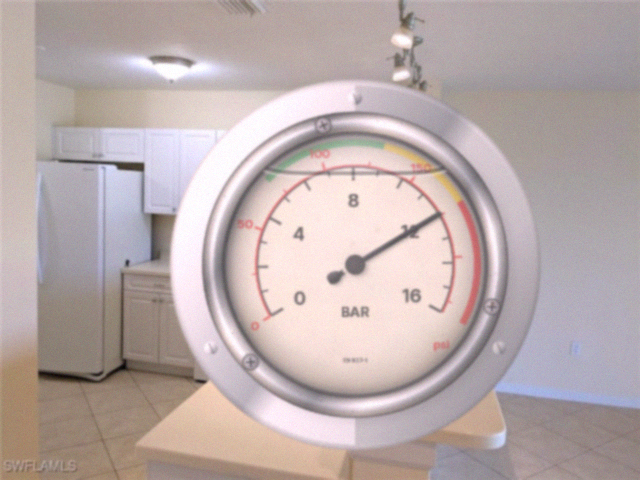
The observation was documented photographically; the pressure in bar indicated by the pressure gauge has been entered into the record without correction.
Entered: 12 bar
